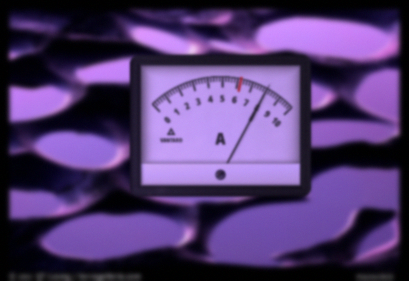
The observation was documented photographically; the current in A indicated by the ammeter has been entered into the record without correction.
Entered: 8 A
